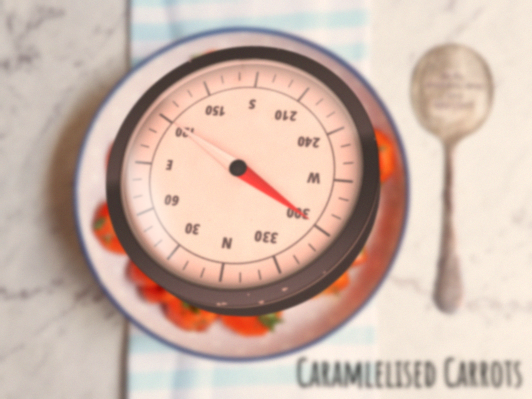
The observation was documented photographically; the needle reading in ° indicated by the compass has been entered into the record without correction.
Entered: 300 °
